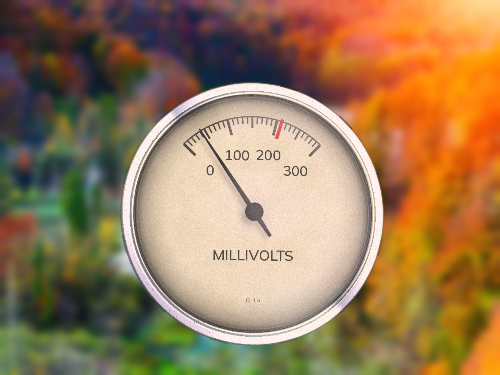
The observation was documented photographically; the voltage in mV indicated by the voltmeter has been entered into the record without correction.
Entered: 40 mV
